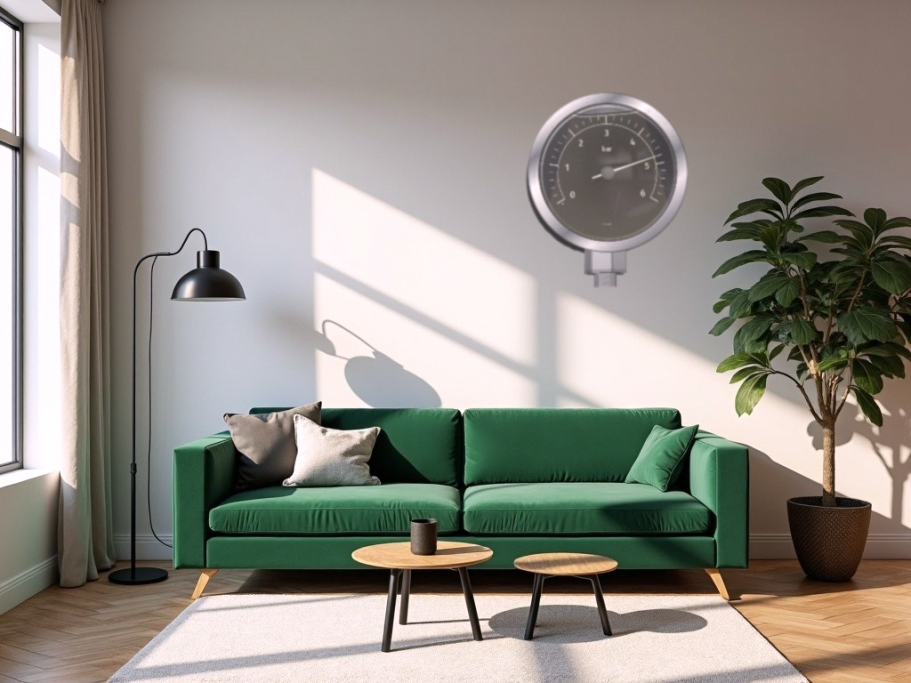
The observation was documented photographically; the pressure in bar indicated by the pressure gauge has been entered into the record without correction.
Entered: 4.8 bar
